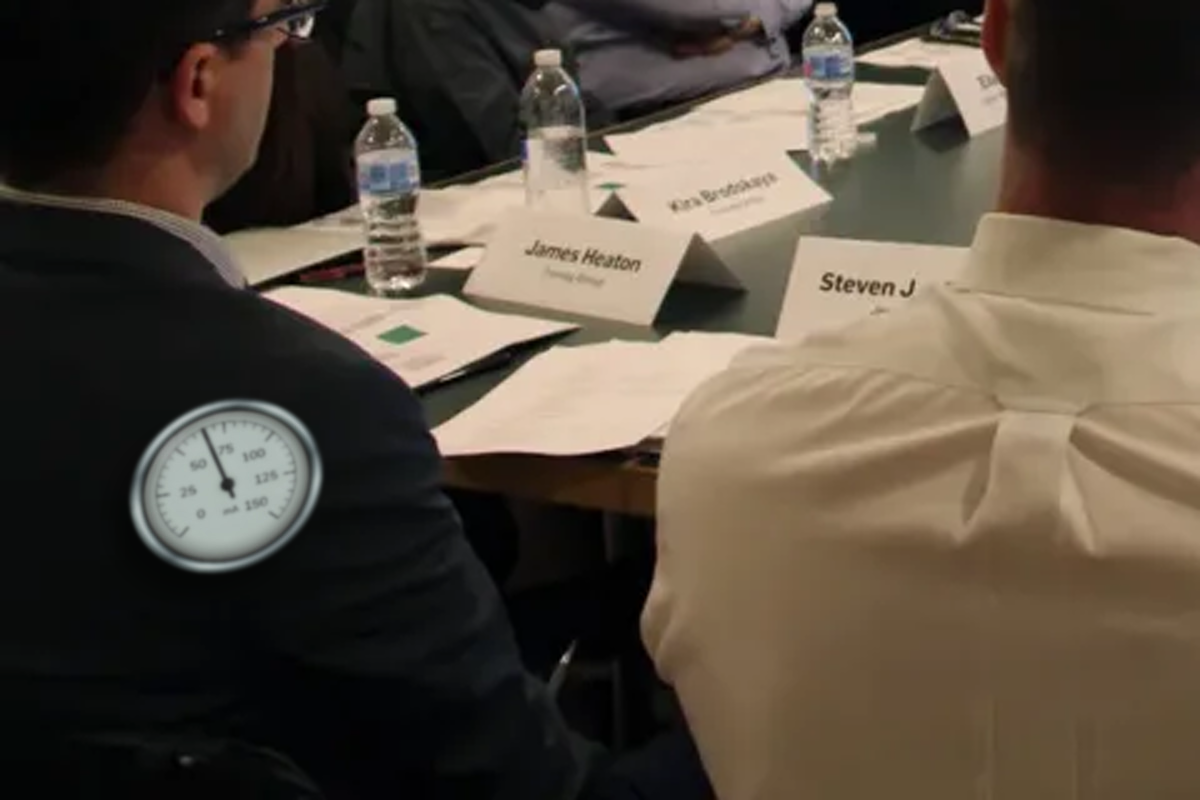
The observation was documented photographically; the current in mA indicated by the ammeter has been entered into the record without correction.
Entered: 65 mA
